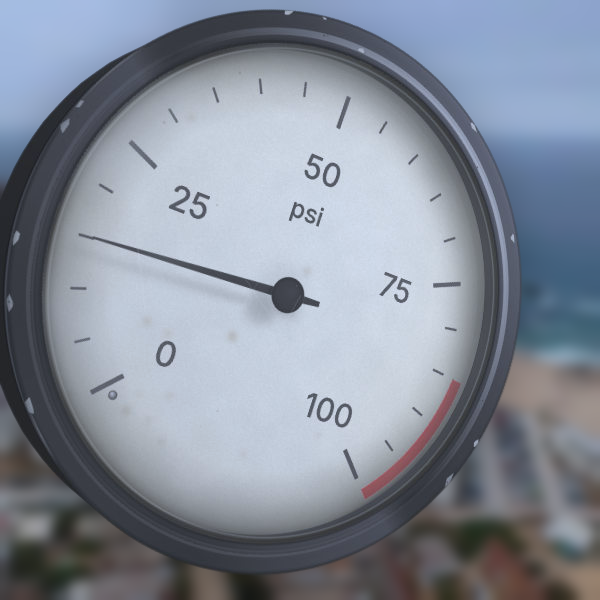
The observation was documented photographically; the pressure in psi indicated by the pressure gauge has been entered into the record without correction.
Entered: 15 psi
